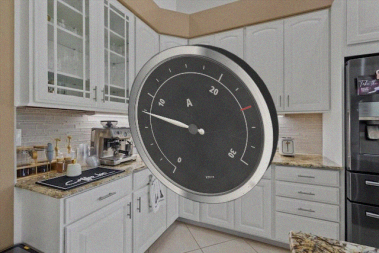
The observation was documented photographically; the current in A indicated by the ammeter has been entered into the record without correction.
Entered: 8 A
